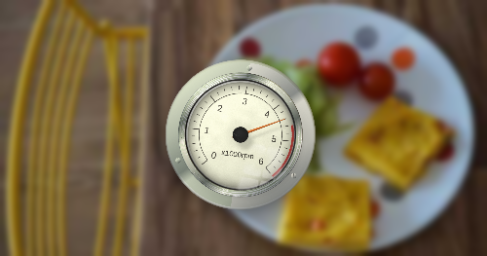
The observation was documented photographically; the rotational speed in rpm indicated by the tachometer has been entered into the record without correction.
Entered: 4400 rpm
